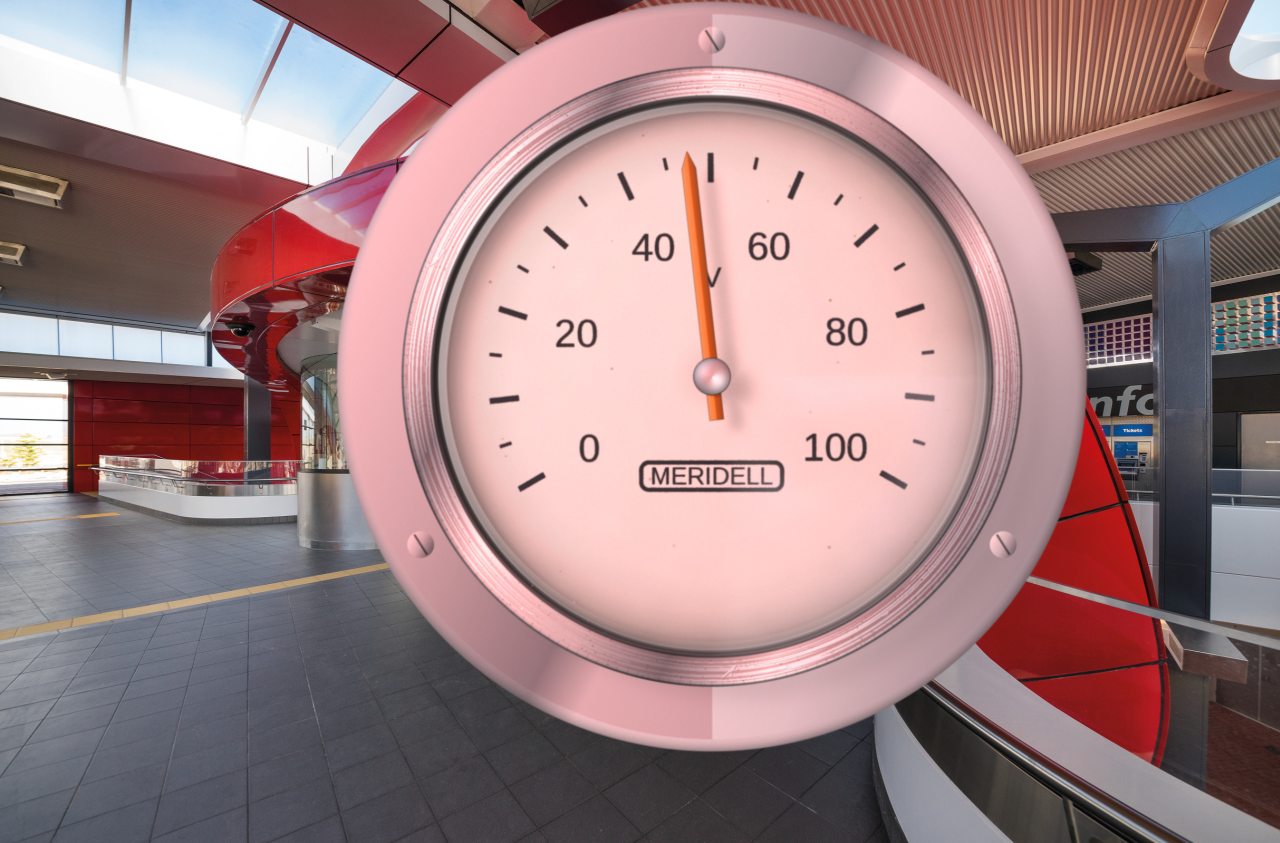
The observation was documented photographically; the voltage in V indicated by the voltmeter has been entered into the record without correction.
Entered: 47.5 V
